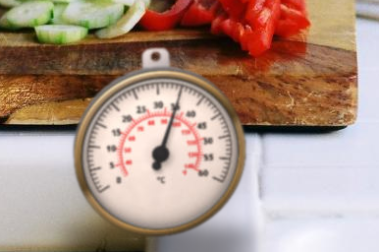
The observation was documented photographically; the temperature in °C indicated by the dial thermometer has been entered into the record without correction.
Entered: 35 °C
